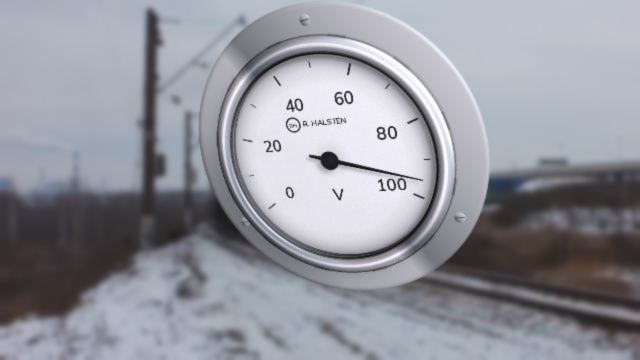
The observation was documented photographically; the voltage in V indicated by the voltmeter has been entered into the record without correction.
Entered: 95 V
